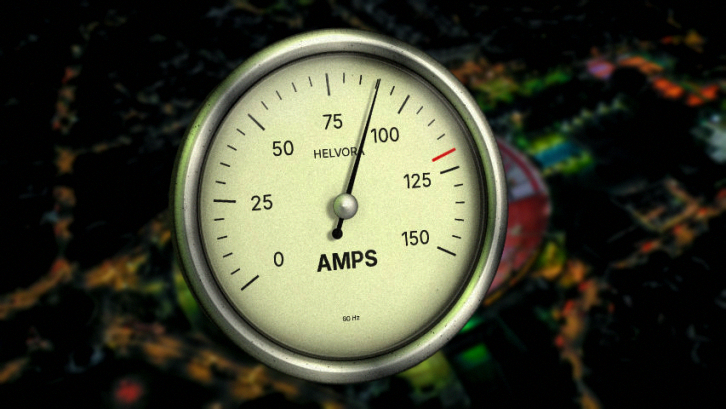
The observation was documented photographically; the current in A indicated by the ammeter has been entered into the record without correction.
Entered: 90 A
